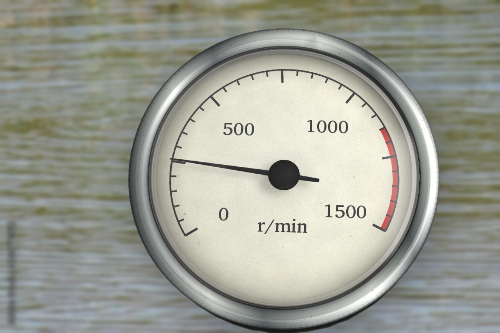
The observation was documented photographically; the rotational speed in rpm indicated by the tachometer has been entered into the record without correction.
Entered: 250 rpm
